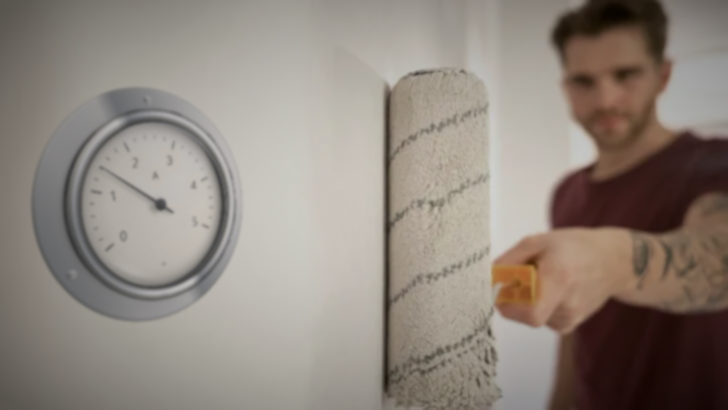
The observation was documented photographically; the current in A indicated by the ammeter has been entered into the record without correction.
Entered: 1.4 A
